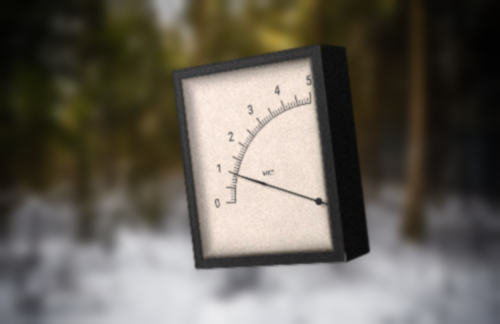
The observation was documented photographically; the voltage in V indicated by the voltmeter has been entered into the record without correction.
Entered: 1 V
